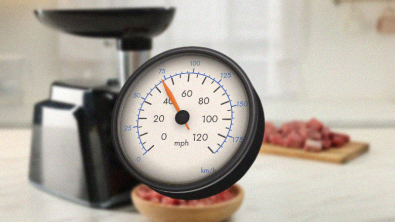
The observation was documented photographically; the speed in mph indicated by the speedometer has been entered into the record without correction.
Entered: 45 mph
